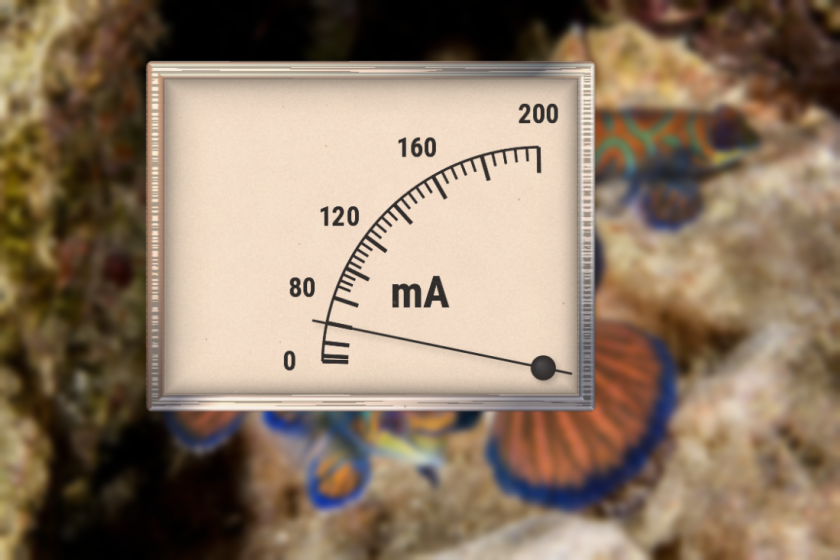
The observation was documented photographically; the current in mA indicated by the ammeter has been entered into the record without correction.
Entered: 60 mA
